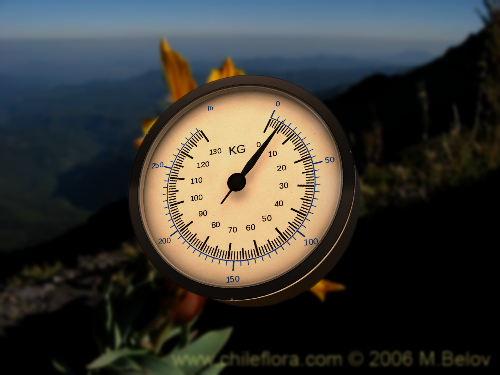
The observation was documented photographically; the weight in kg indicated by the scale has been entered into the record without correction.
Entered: 5 kg
